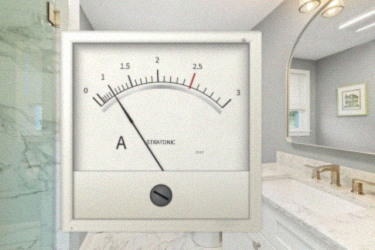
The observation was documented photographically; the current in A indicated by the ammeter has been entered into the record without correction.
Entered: 1 A
